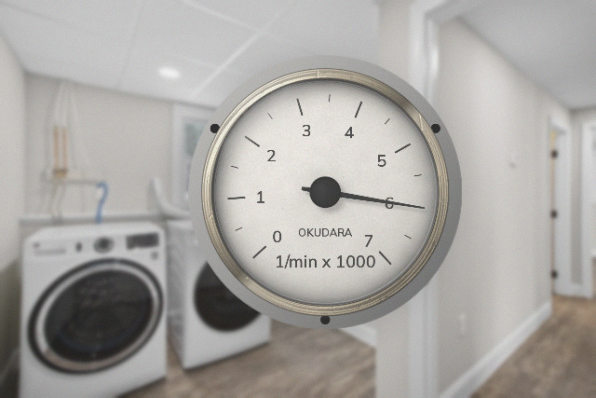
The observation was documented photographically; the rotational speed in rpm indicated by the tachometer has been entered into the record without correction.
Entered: 6000 rpm
